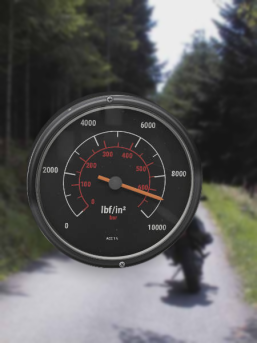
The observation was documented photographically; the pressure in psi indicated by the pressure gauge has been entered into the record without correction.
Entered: 9000 psi
